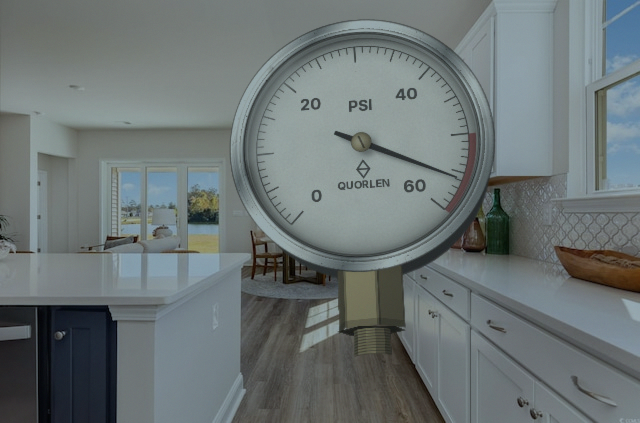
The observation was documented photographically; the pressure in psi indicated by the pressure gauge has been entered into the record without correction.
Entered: 56 psi
